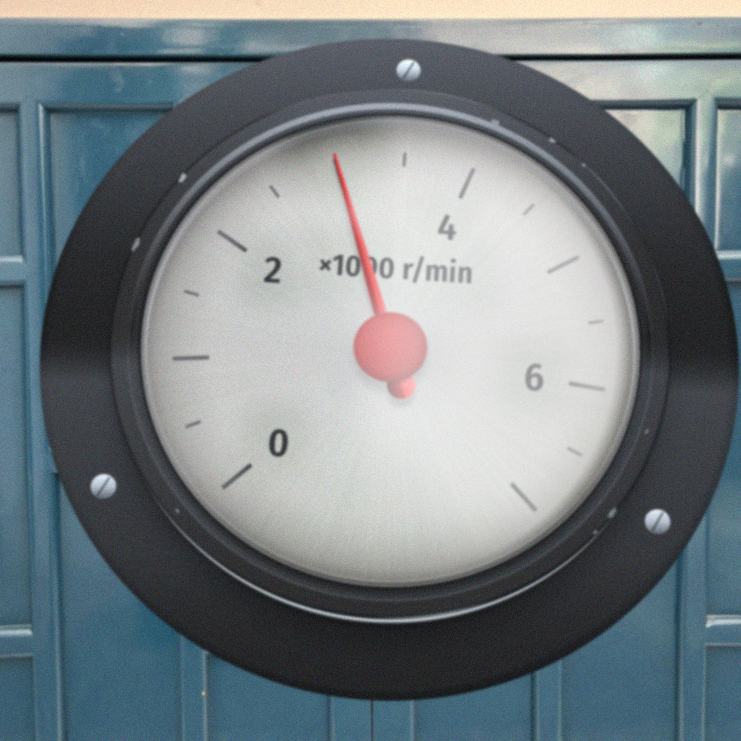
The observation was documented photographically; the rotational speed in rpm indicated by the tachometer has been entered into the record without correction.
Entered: 3000 rpm
